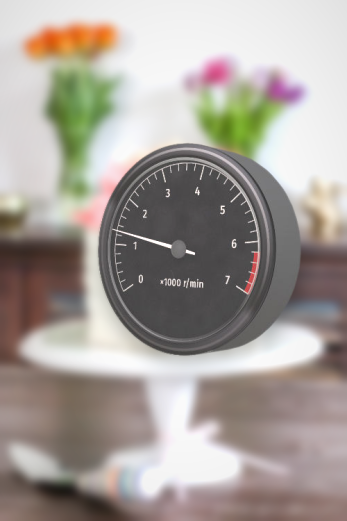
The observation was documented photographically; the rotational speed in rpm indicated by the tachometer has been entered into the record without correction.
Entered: 1300 rpm
